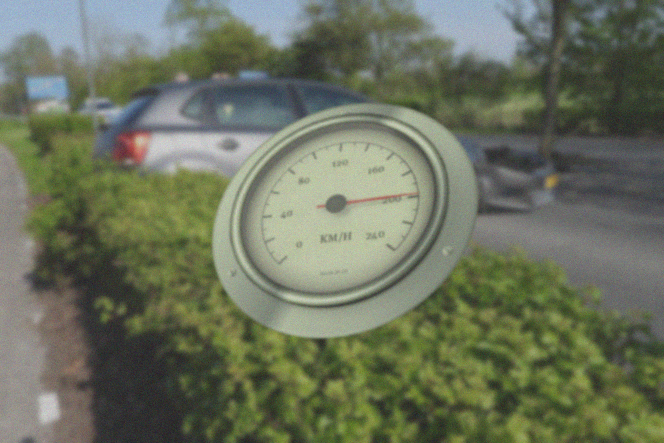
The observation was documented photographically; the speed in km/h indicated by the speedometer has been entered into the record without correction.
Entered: 200 km/h
